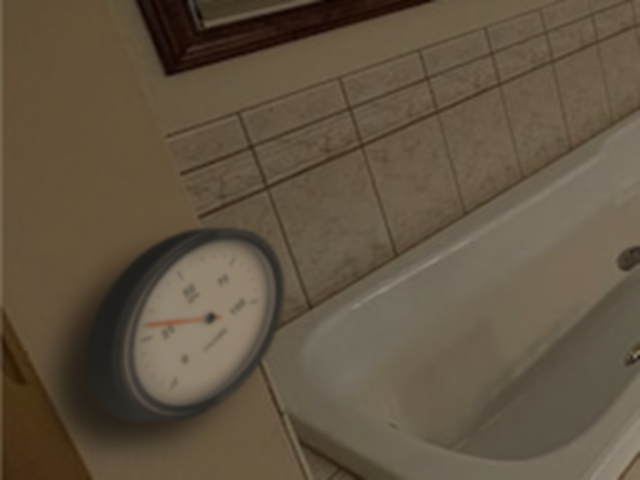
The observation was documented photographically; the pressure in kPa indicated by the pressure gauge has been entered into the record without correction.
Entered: 30 kPa
